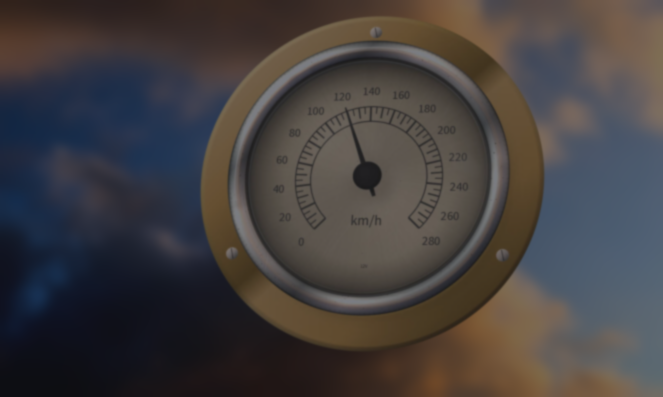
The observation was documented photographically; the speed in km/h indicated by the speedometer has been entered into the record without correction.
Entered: 120 km/h
